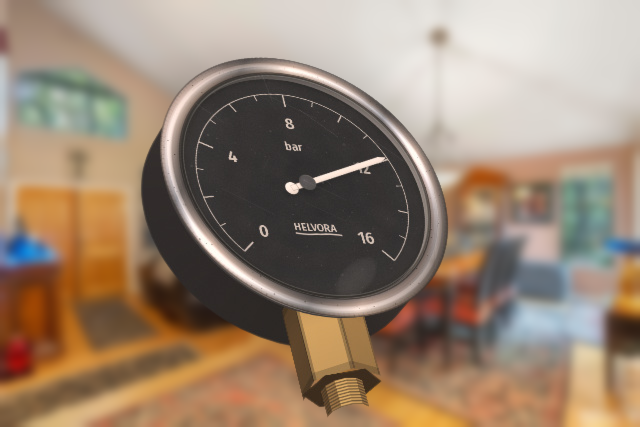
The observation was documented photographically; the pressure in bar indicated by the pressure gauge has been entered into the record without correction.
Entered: 12 bar
